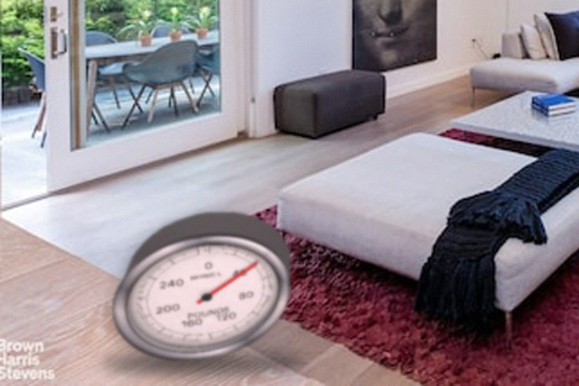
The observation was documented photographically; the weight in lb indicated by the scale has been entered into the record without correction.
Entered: 40 lb
